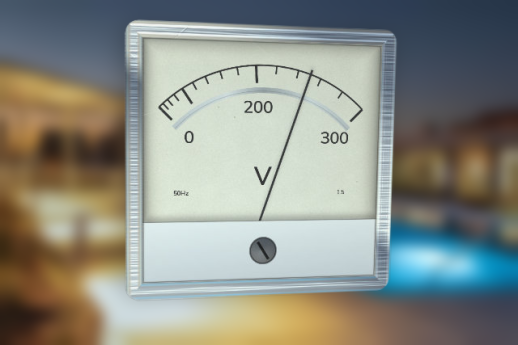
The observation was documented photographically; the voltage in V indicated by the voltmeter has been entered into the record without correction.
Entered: 250 V
